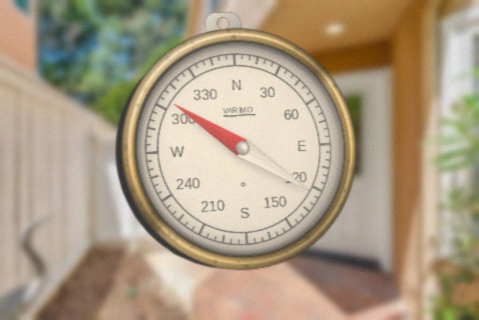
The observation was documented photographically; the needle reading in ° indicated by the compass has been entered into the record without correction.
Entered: 305 °
